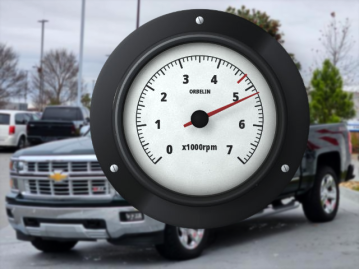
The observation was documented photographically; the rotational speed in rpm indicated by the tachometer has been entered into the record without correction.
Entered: 5200 rpm
